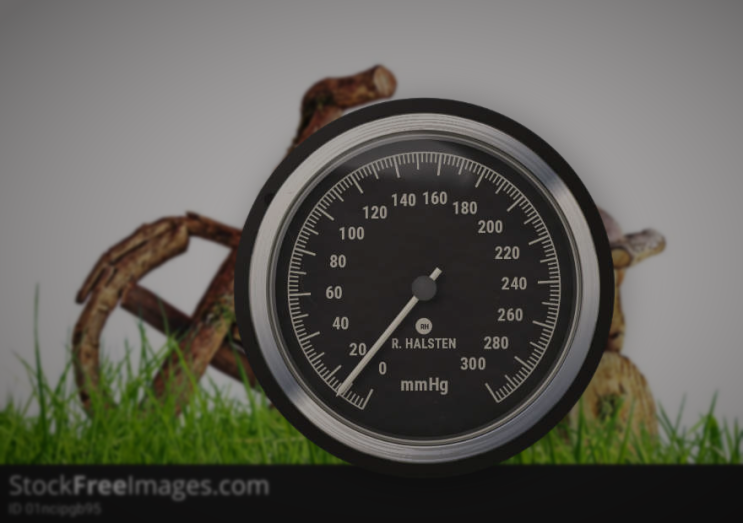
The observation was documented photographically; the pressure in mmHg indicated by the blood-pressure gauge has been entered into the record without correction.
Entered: 12 mmHg
